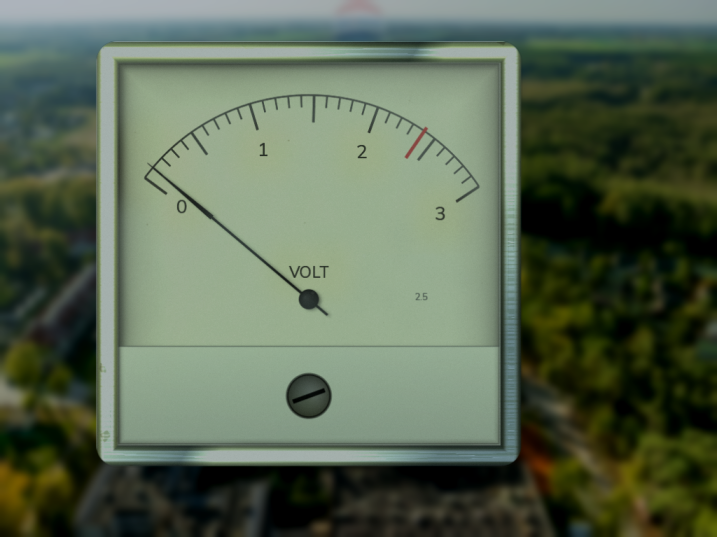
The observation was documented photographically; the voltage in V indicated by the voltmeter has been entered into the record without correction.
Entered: 0.1 V
